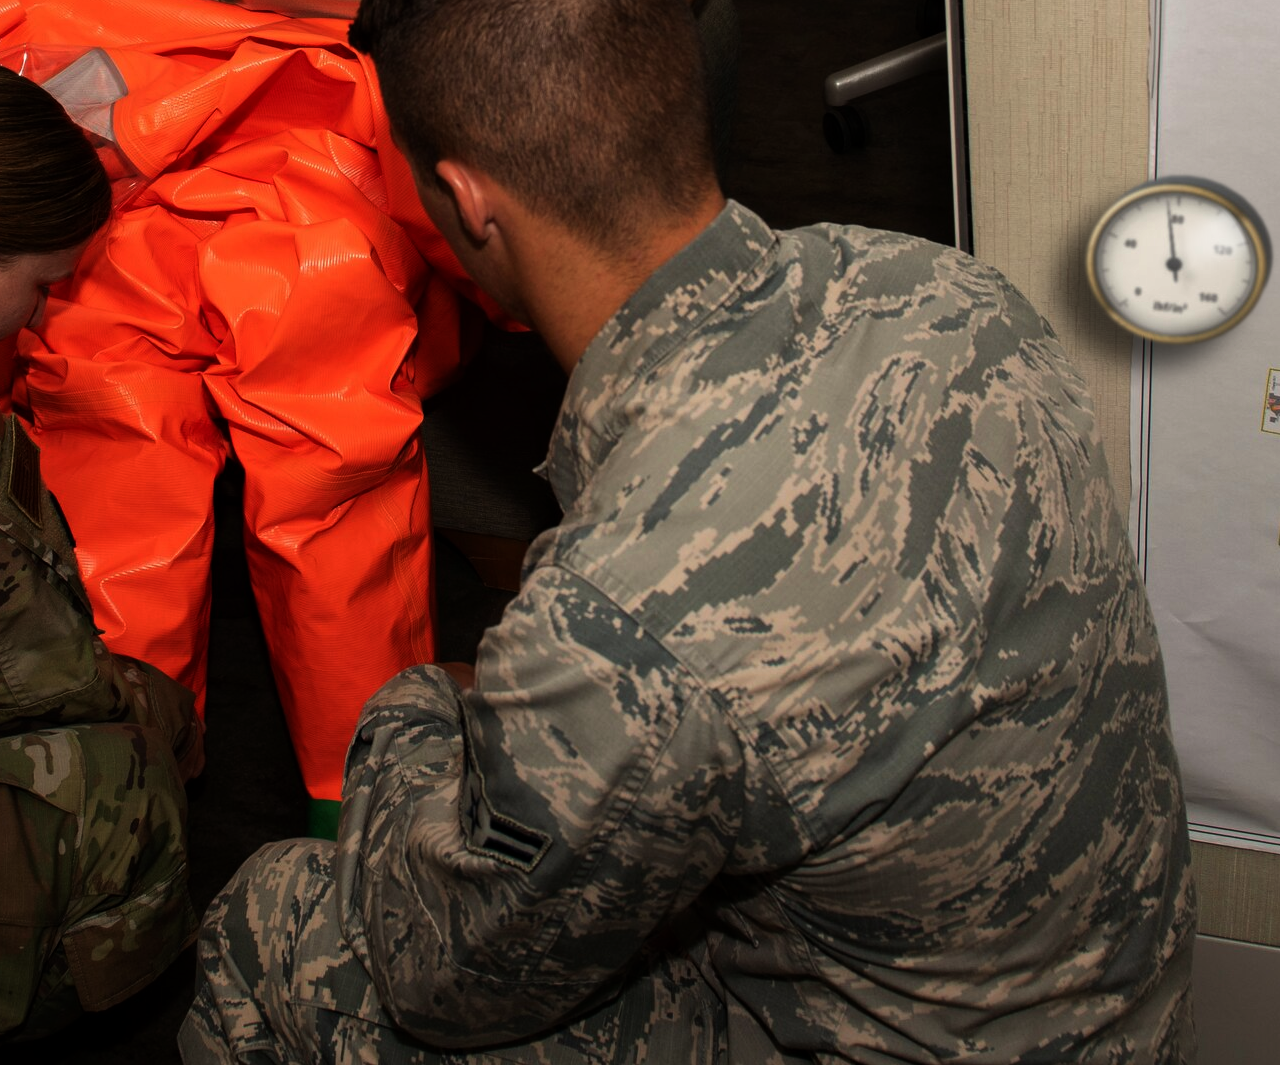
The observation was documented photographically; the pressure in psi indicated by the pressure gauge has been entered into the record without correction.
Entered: 75 psi
